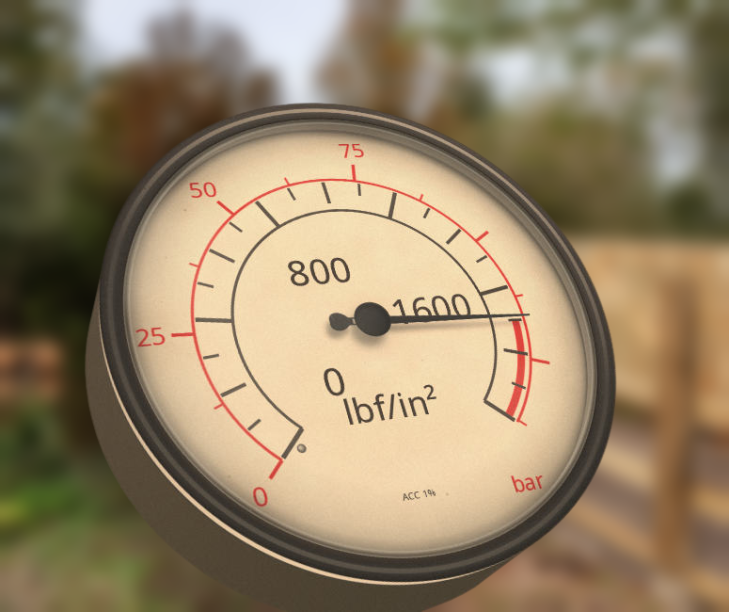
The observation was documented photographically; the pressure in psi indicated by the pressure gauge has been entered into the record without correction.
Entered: 1700 psi
